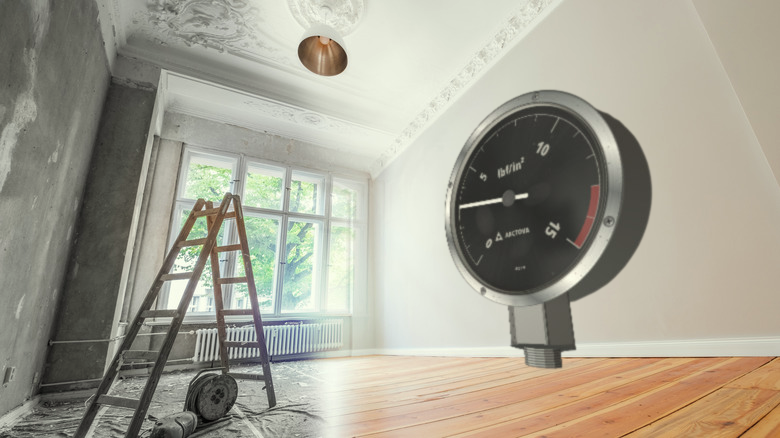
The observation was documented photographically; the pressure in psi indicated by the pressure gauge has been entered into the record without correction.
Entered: 3 psi
